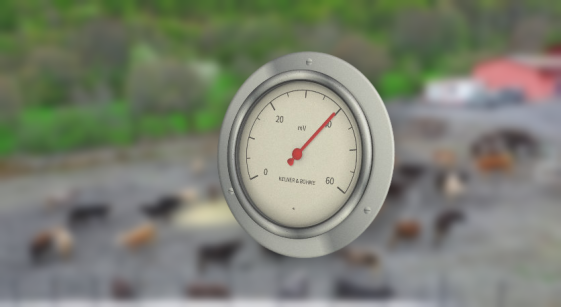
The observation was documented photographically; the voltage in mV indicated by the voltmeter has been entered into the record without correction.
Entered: 40 mV
